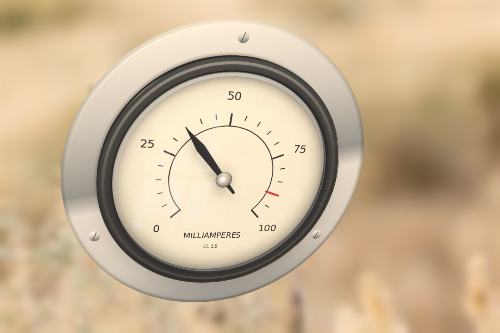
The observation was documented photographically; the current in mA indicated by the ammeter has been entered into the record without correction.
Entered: 35 mA
